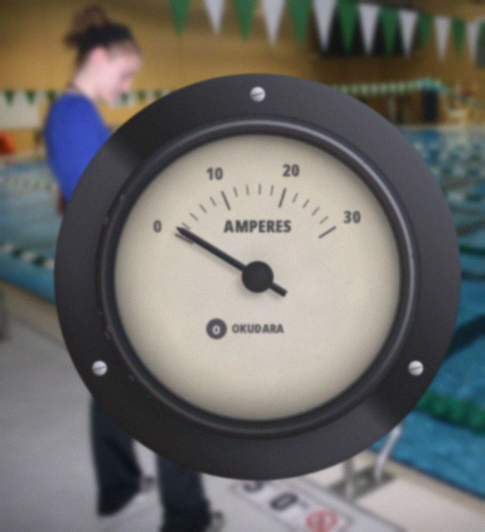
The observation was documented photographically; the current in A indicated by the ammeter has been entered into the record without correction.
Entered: 1 A
